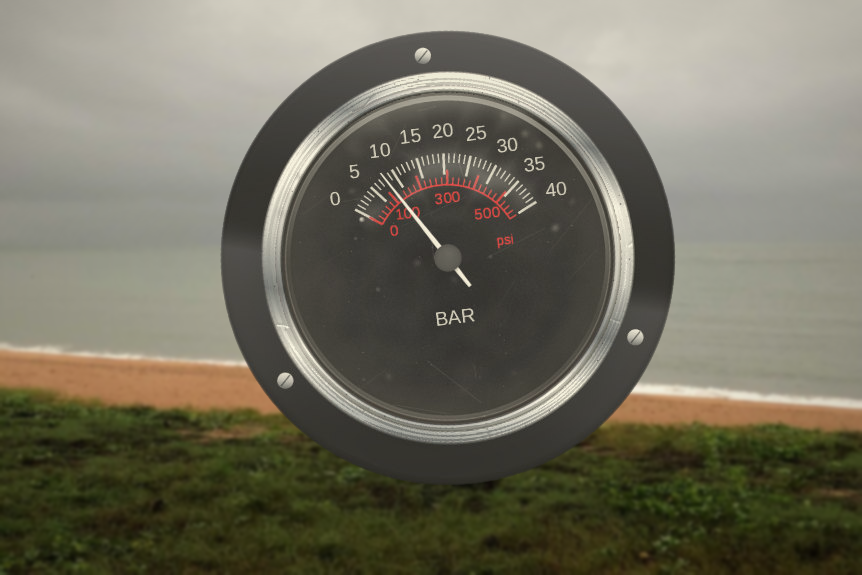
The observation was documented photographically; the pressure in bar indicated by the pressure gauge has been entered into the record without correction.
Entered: 8 bar
